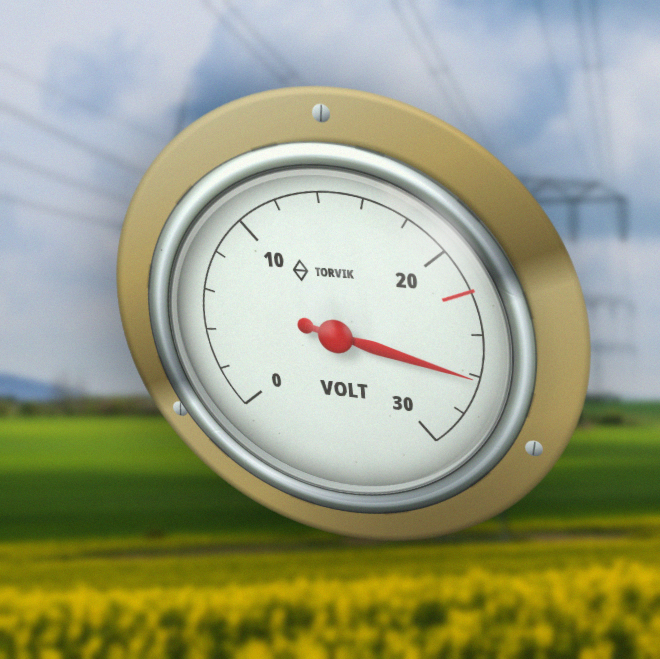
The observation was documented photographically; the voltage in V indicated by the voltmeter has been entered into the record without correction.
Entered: 26 V
